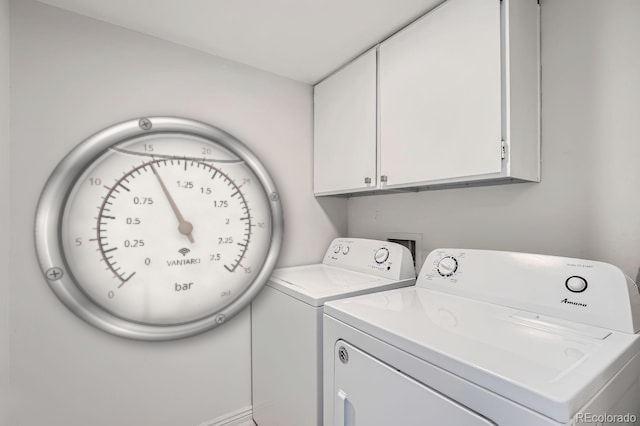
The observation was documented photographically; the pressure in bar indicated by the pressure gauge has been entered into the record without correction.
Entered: 1 bar
